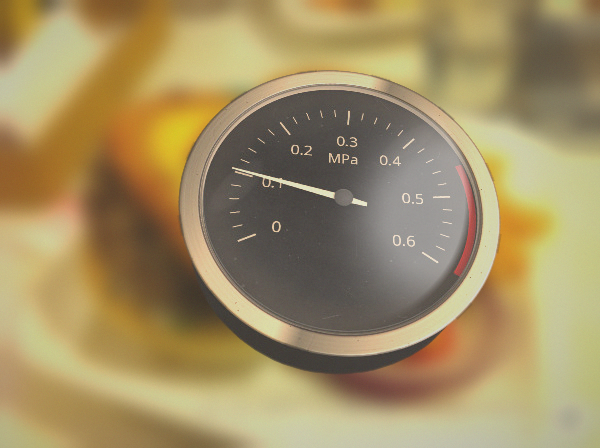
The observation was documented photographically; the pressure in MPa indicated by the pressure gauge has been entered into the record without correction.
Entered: 0.1 MPa
